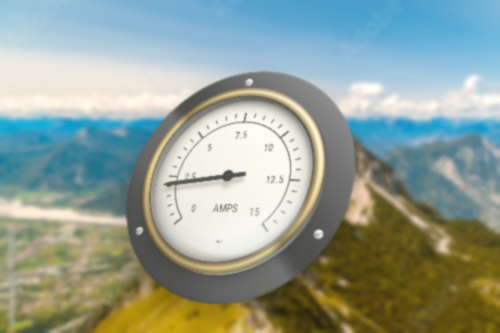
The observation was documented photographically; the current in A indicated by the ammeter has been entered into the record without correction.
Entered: 2 A
